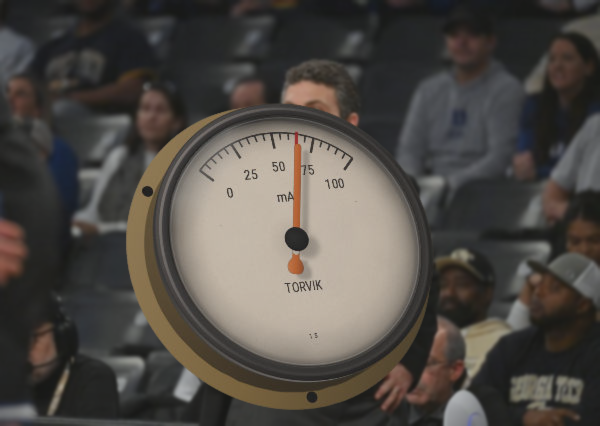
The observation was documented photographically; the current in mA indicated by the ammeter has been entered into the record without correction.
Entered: 65 mA
